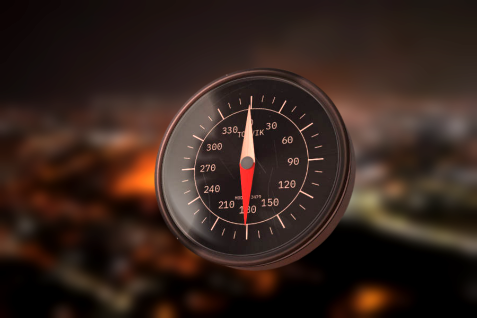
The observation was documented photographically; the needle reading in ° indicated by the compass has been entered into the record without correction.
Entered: 180 °
